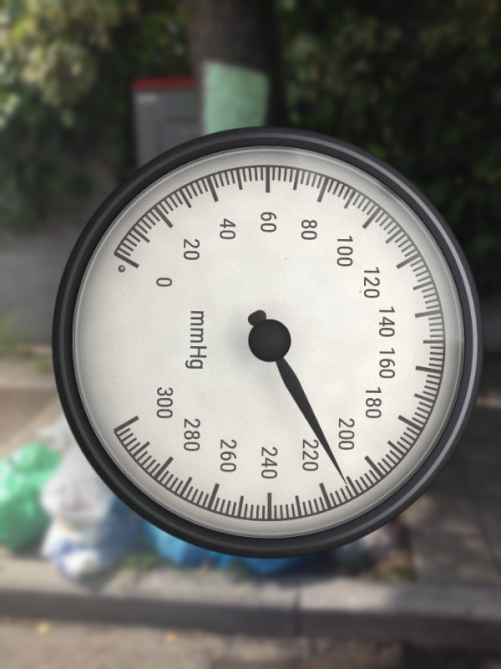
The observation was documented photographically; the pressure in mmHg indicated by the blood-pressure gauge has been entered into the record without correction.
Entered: 212 mmHg
